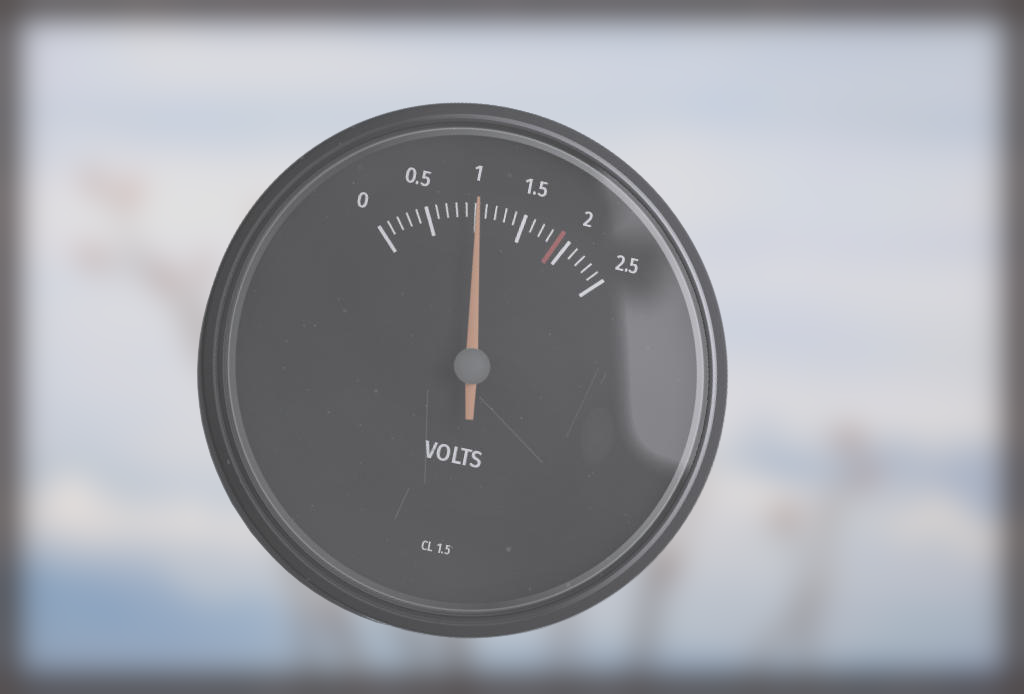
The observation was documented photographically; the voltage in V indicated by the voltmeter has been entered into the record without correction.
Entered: 1 V
